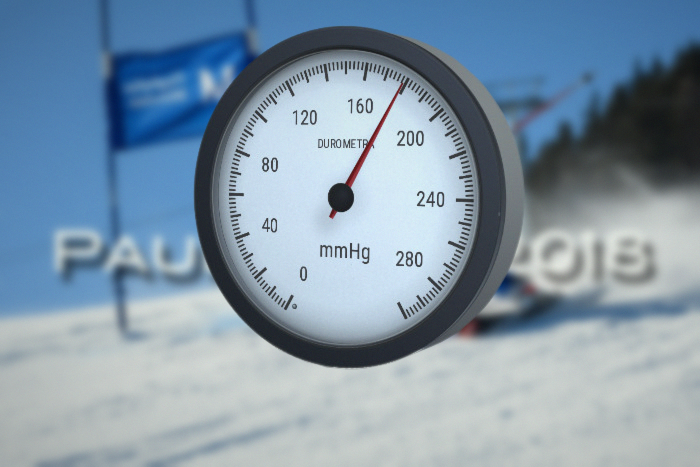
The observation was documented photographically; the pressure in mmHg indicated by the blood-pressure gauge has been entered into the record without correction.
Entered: 180 mmHg
